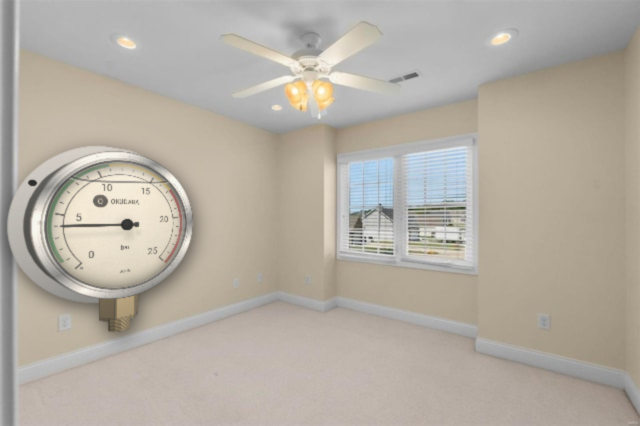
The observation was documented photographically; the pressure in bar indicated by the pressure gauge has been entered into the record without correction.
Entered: 4 bar
